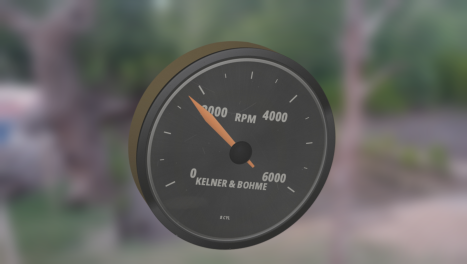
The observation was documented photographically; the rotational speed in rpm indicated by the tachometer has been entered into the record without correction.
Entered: 1750 rpm
